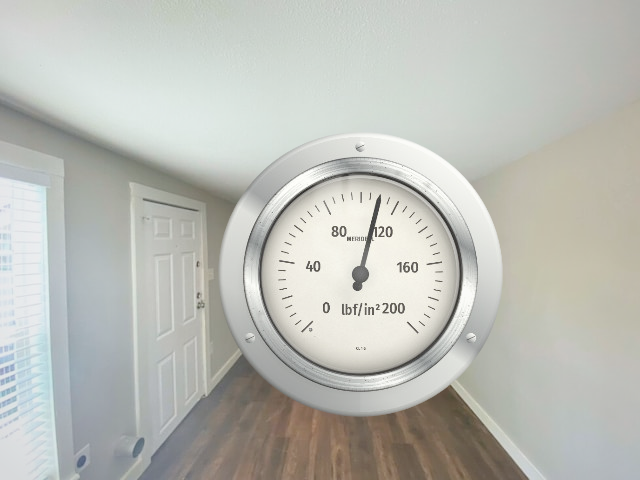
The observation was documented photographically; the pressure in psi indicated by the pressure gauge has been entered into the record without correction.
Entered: 110 psi
